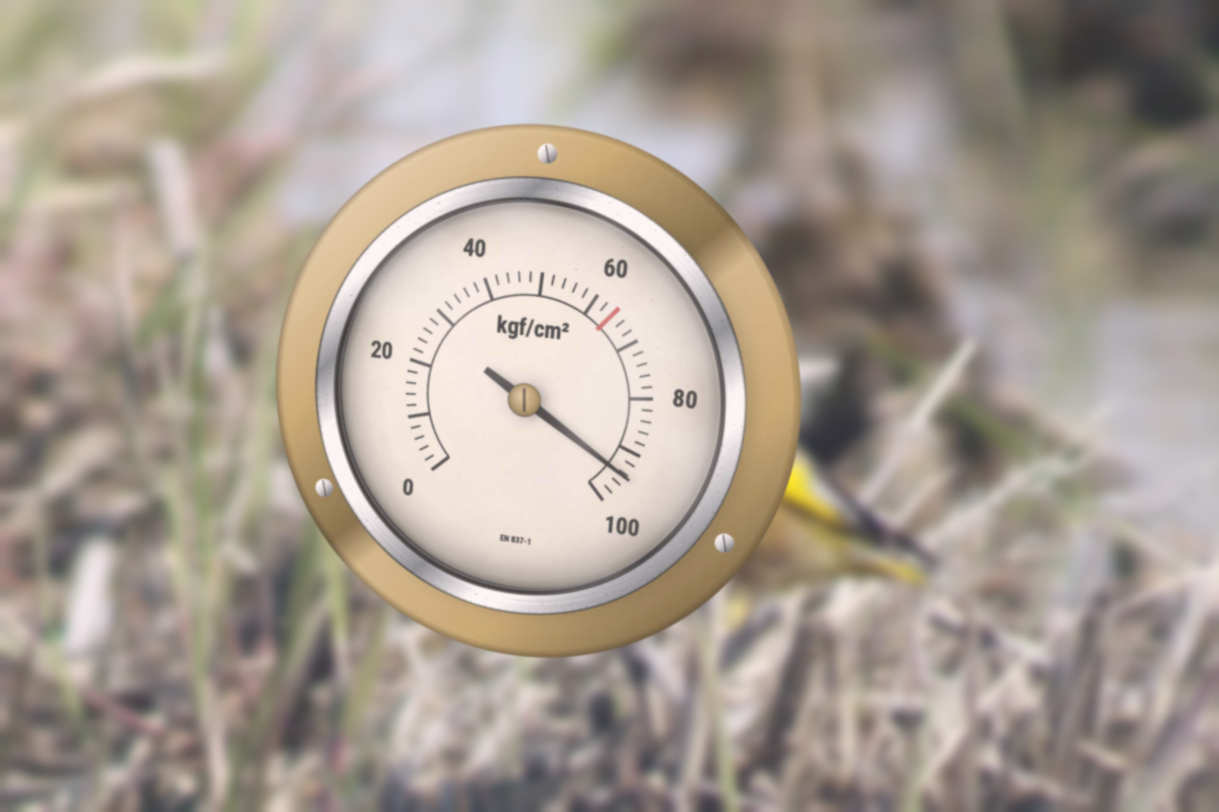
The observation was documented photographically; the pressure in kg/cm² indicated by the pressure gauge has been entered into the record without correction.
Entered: 94 kg/cm²
